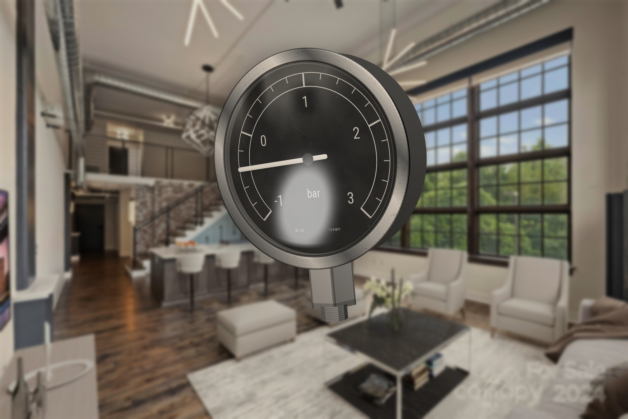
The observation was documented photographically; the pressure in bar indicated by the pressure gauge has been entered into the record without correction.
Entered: -0.4 bar
